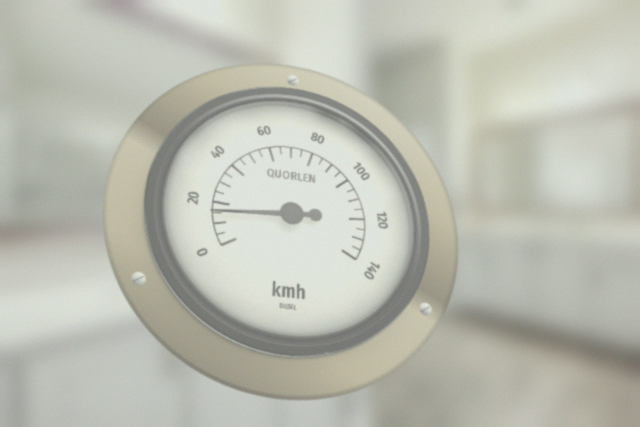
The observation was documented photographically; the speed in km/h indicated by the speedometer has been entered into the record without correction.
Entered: 15 km/h
